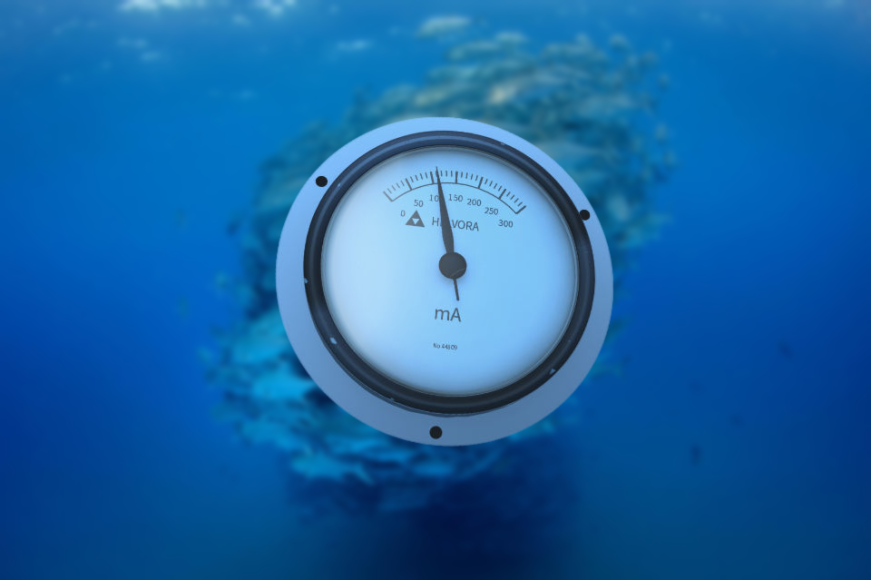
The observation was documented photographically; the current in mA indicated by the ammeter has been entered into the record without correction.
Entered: 110 mA
